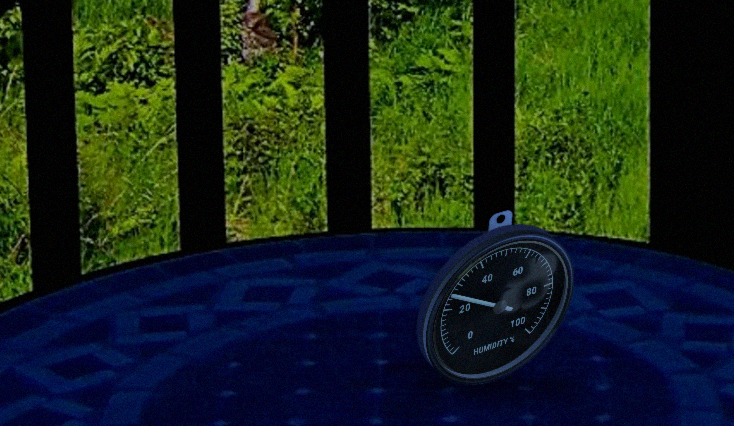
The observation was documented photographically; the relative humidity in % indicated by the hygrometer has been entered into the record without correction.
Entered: 26 %
